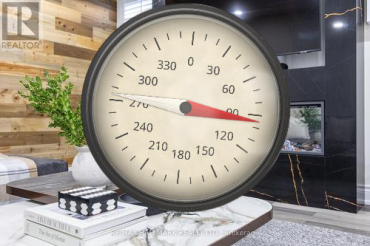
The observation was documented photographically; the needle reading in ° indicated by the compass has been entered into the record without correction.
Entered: 95 °
